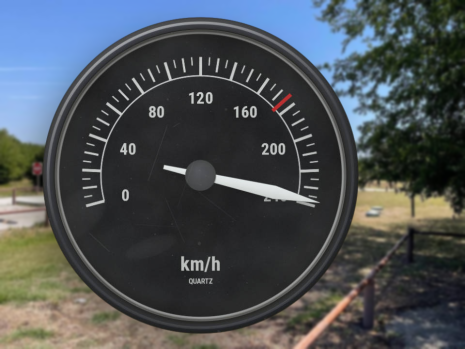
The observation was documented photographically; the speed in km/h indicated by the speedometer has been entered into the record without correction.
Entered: 237.5 km/h
